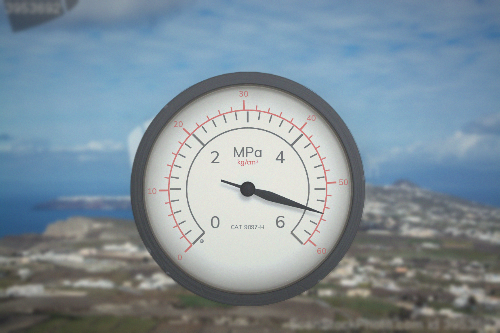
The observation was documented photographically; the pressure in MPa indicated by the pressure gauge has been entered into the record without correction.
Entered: 5.4 MPa
